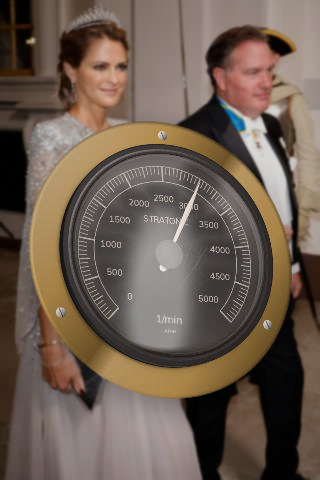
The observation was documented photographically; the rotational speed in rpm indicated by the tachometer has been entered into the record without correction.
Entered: 3000 rpm
